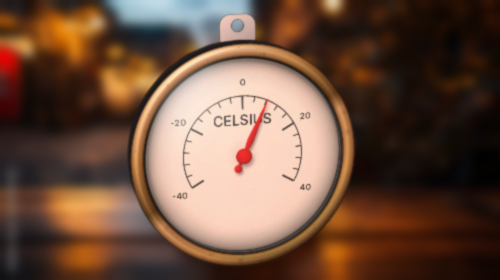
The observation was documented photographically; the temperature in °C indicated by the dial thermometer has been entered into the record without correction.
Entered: 8 °C
